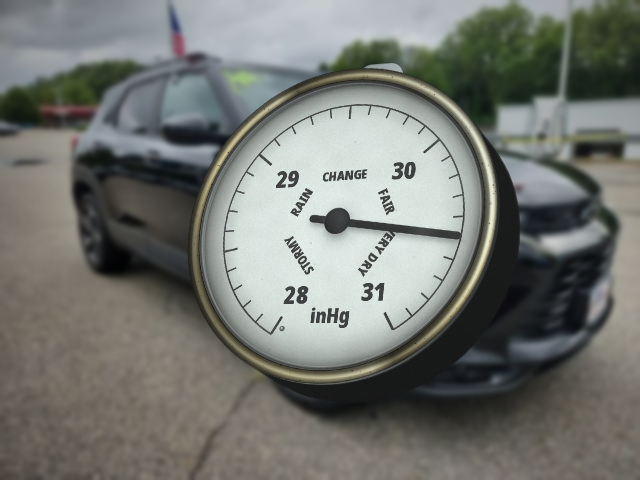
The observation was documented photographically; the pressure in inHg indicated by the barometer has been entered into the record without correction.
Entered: 30.5 inHg
